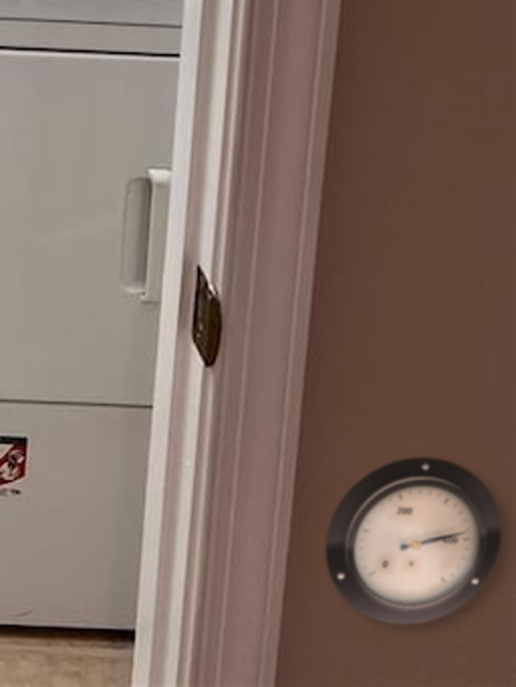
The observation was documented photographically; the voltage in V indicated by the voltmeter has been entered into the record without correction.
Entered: 380 V
